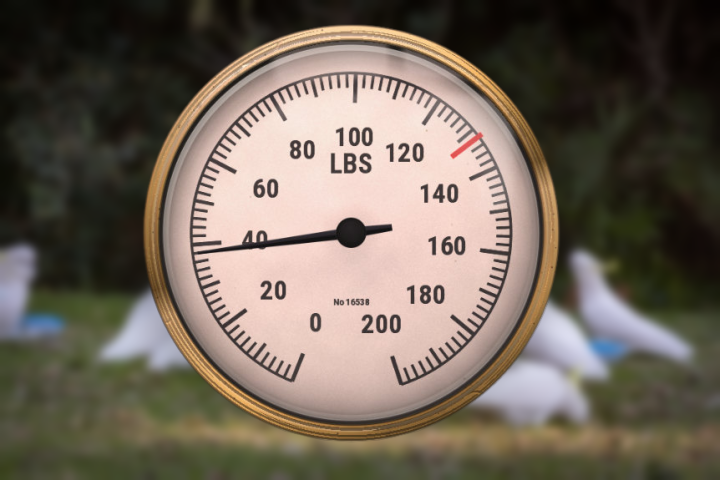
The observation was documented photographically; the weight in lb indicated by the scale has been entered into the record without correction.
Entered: 38 lb
